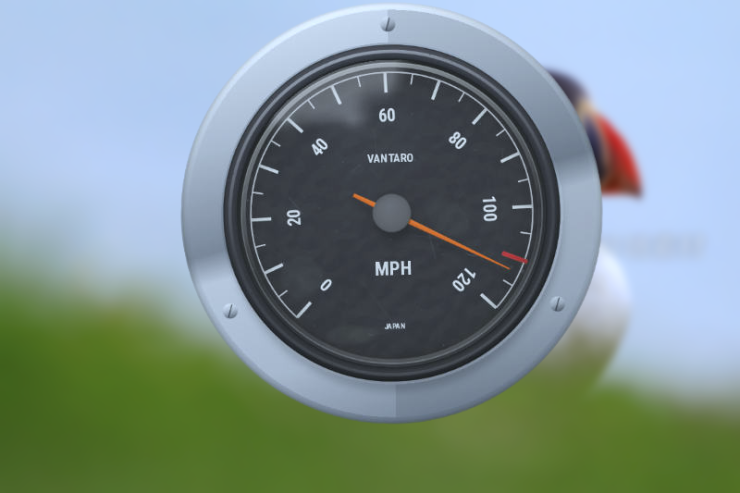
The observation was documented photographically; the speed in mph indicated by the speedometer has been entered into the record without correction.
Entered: 112.5 mph
